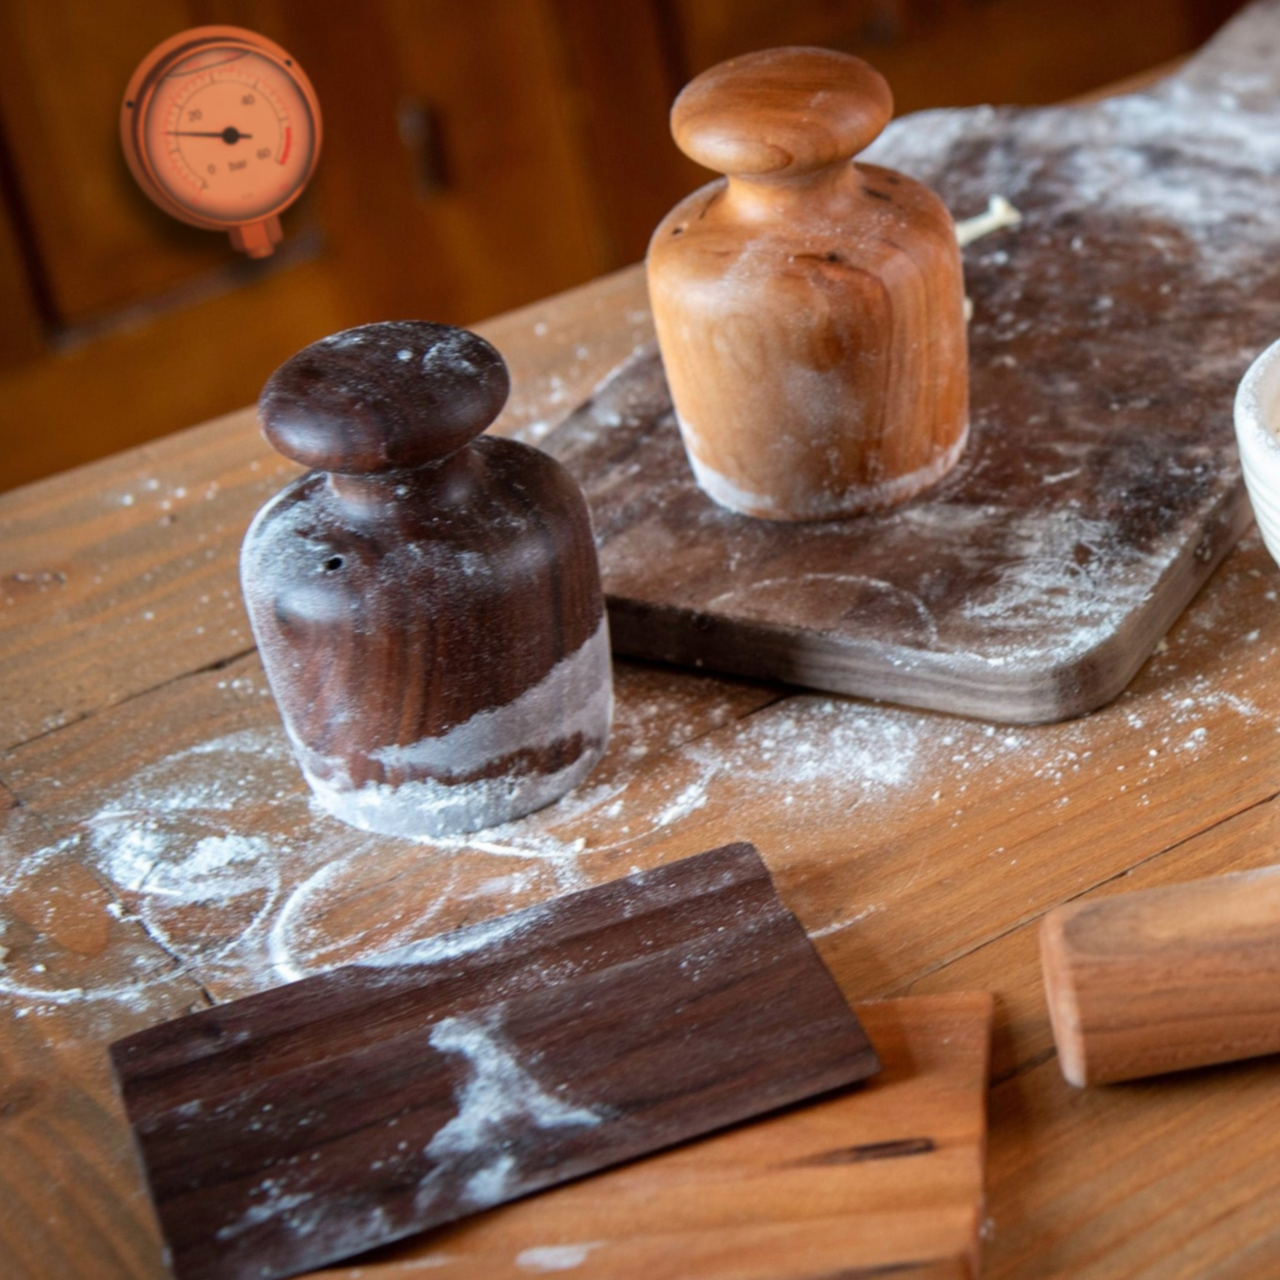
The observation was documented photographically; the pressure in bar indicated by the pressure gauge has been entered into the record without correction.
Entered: 14 bar
